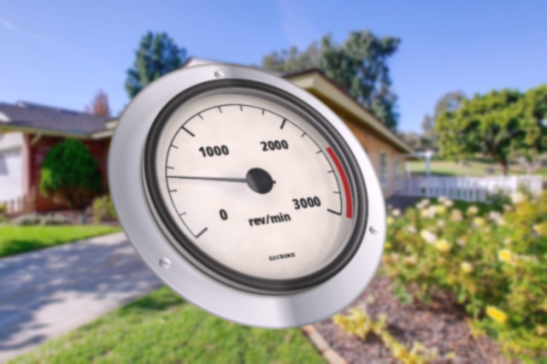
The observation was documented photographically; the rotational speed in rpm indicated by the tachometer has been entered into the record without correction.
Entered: 500 rpm
